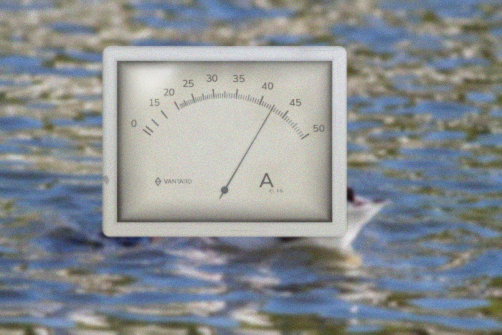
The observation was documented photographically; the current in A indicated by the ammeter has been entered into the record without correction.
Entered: 42.5 A
